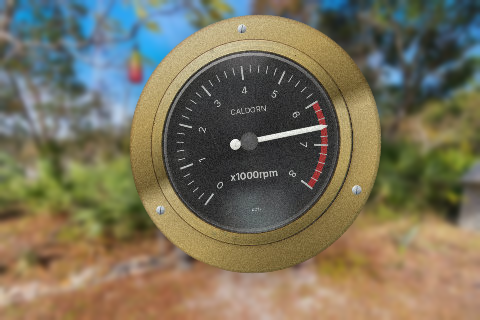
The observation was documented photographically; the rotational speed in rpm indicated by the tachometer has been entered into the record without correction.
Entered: 6600 rpm
